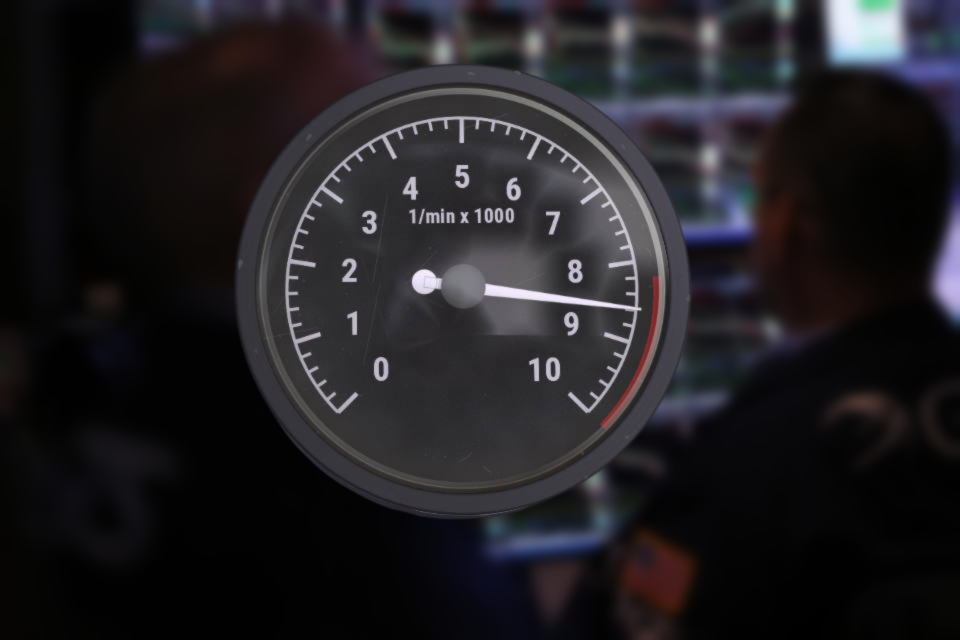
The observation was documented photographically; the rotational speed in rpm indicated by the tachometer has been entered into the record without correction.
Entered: 8600 rpm
